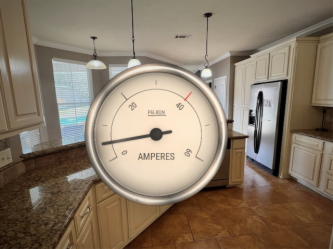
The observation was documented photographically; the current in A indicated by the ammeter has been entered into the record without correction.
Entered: 5 A
